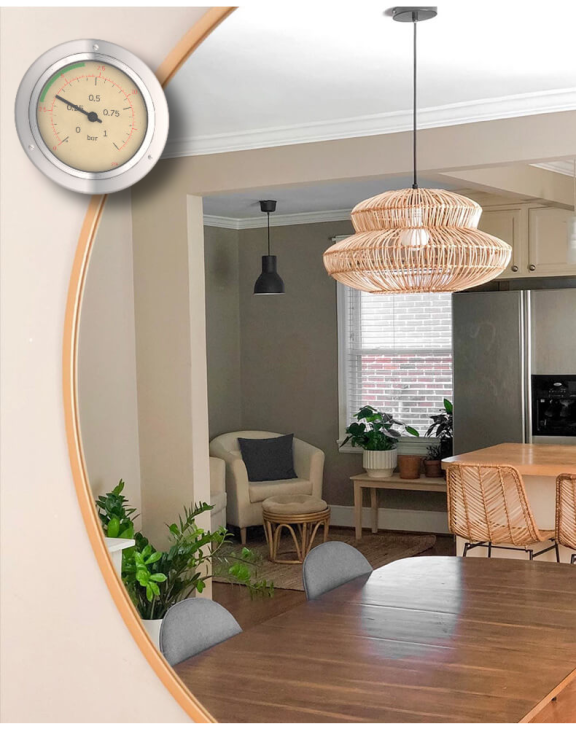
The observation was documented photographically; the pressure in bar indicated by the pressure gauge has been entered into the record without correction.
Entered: 0.25 bar
